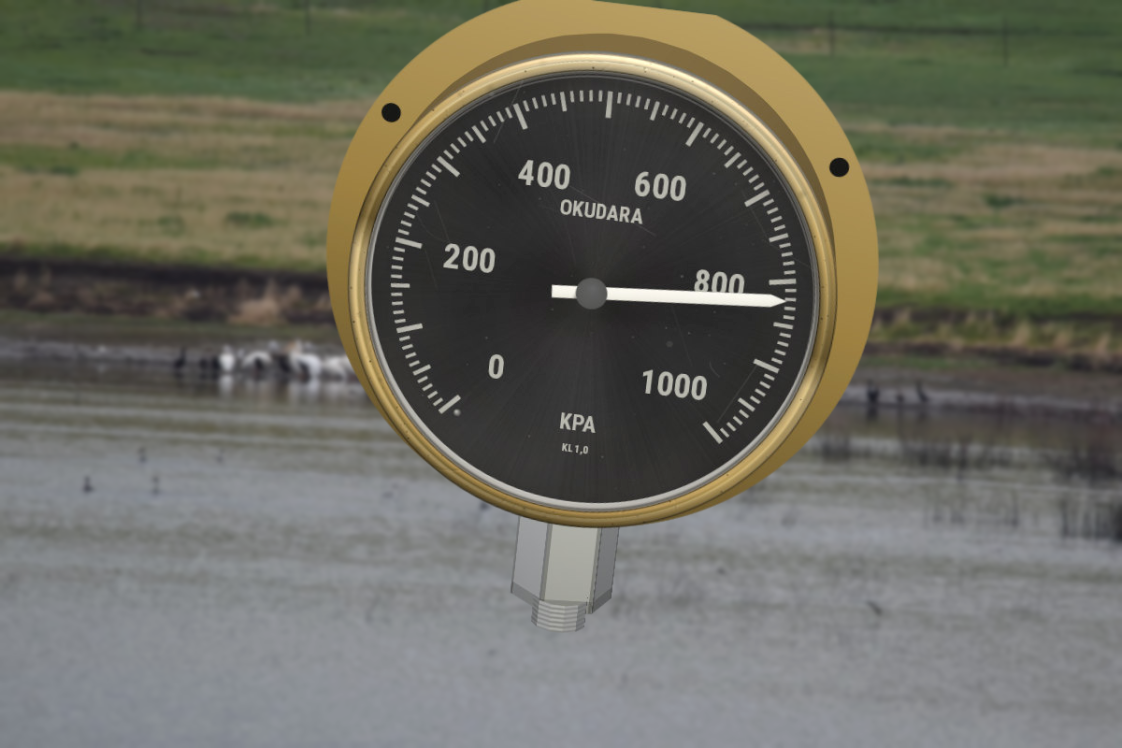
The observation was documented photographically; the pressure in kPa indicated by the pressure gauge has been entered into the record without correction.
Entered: 820 kPa
